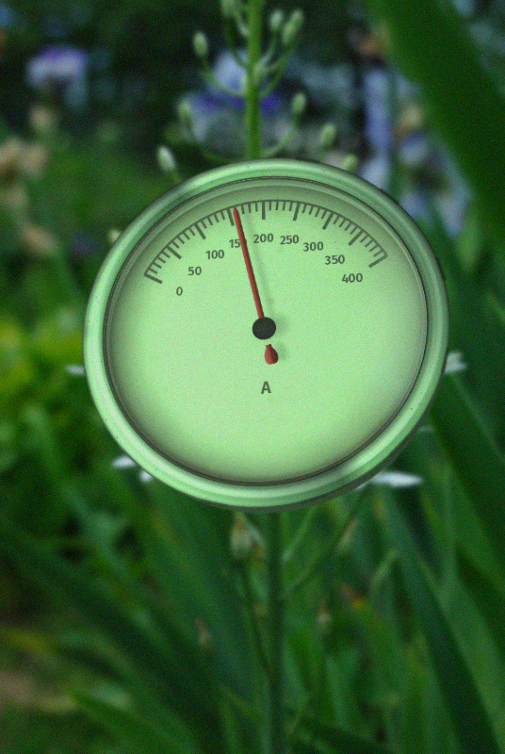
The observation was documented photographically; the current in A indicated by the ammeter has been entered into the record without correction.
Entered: 160 A
